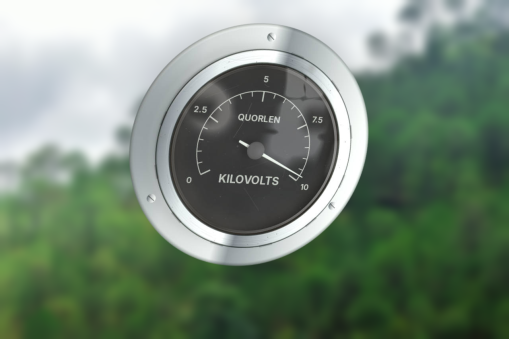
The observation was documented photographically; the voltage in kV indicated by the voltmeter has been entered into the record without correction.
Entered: 9.75 kV
